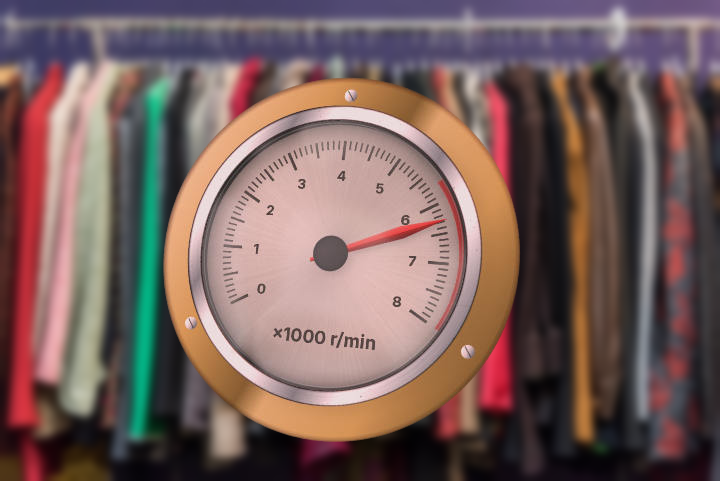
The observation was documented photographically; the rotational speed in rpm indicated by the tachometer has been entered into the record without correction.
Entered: 6300 rpm
